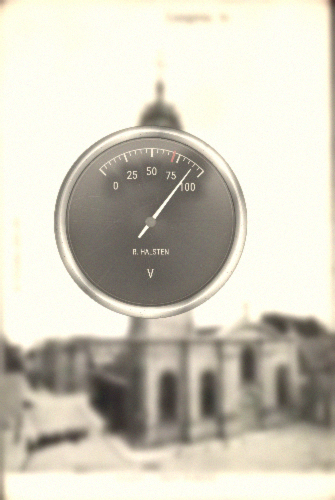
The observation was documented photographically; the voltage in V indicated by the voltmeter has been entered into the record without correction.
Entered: 90 V
